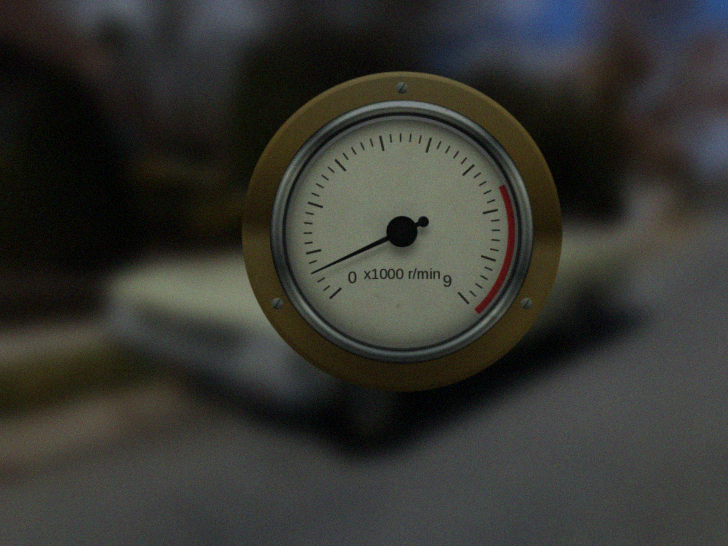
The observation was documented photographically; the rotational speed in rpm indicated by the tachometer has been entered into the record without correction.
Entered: 600 rpm
